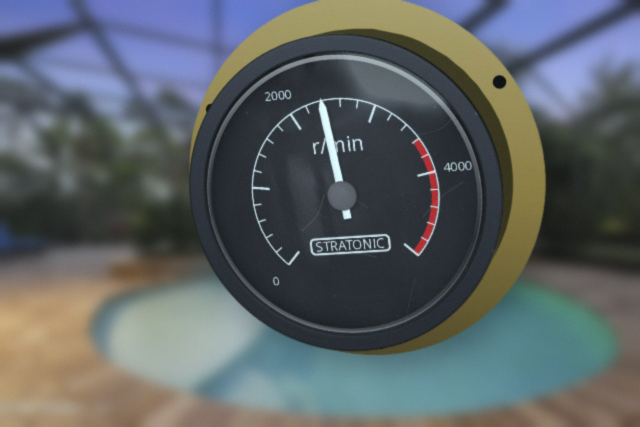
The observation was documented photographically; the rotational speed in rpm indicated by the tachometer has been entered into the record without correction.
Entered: 2400 rpm
